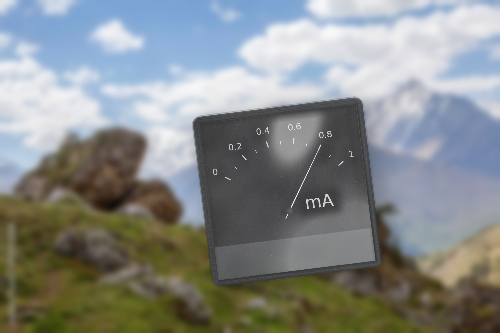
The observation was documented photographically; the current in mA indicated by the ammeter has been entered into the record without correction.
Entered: 0.8 mA
